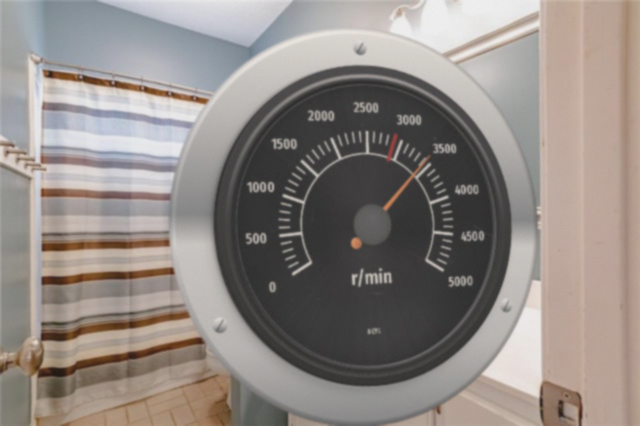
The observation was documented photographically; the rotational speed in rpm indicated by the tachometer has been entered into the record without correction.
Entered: 3400 rpm
